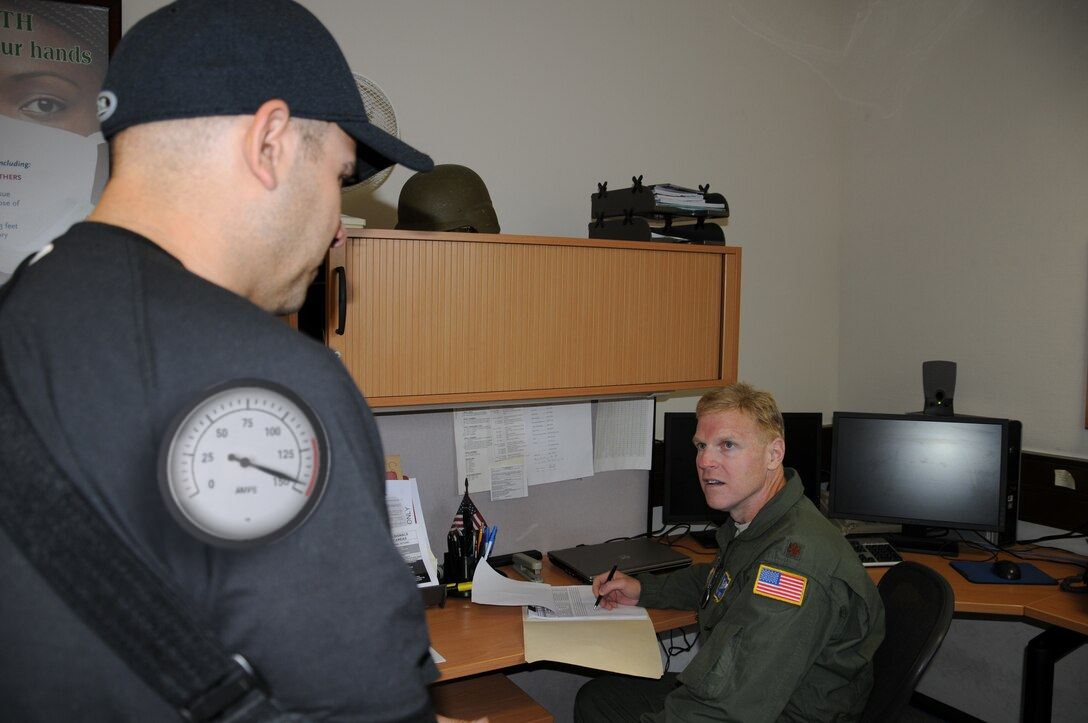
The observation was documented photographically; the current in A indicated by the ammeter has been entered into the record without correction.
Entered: 145 A
